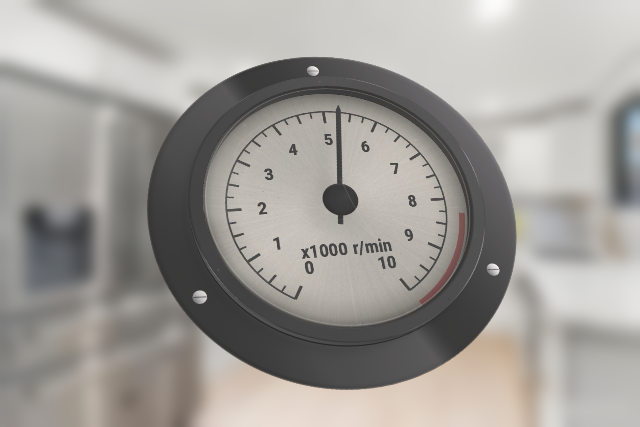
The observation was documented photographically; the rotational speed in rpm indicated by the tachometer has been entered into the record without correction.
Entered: 5250 rpm
